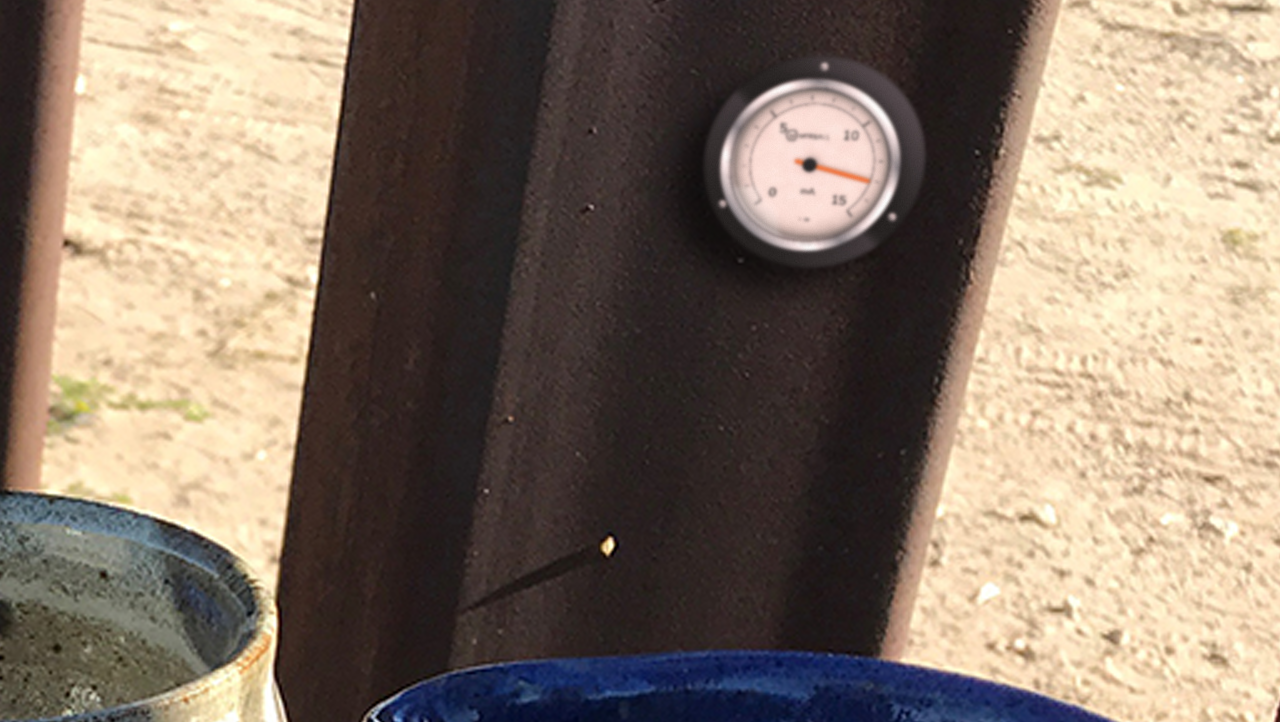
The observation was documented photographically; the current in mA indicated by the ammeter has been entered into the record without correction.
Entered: 13 mA
